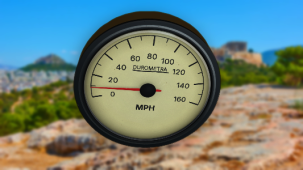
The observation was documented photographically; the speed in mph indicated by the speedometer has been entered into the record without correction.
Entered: 10 mph
